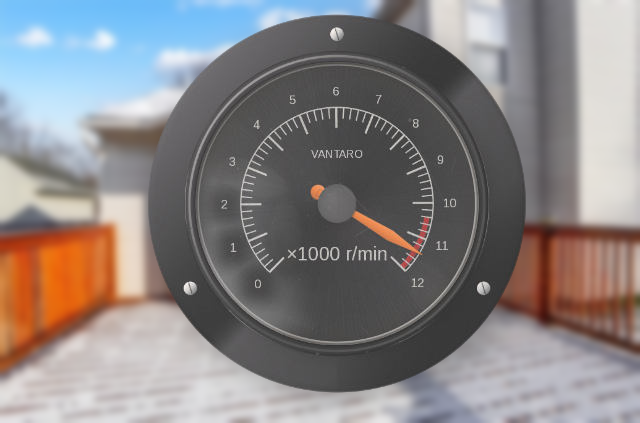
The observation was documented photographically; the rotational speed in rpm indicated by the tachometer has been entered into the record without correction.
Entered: 11400 rpm
